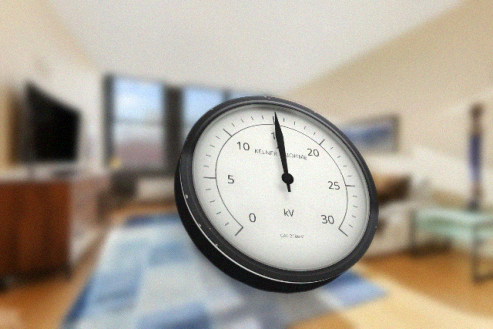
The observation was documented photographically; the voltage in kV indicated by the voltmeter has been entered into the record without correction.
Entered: 15 kV
